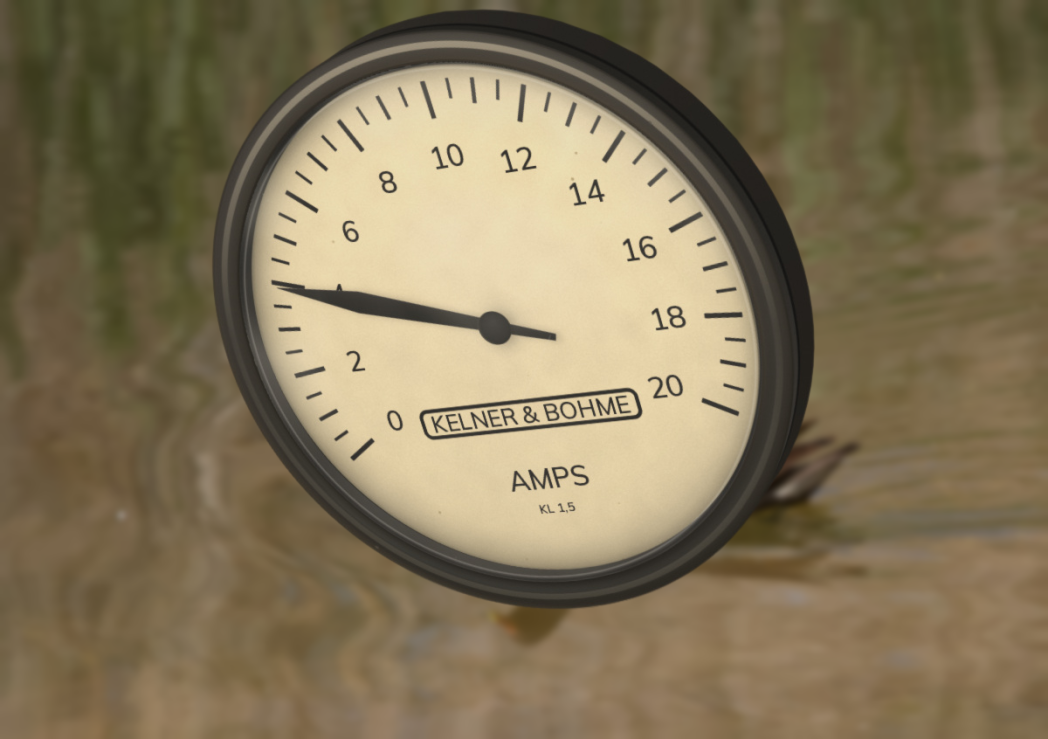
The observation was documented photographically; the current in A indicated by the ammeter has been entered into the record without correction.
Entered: 4 A
